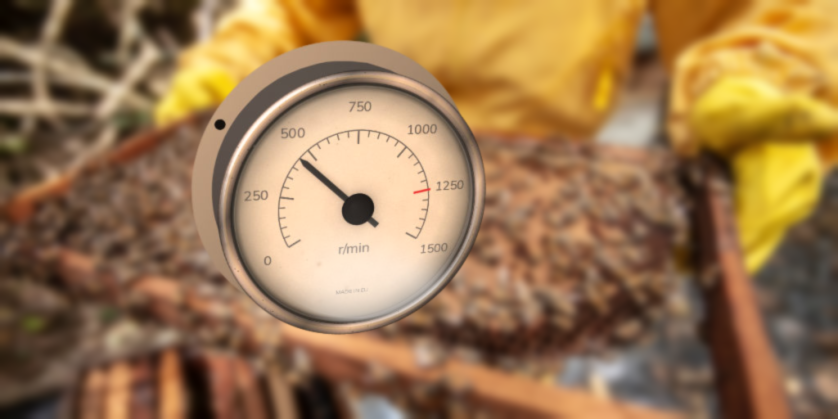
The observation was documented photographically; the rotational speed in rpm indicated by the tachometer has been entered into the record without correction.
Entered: 450 rpm
